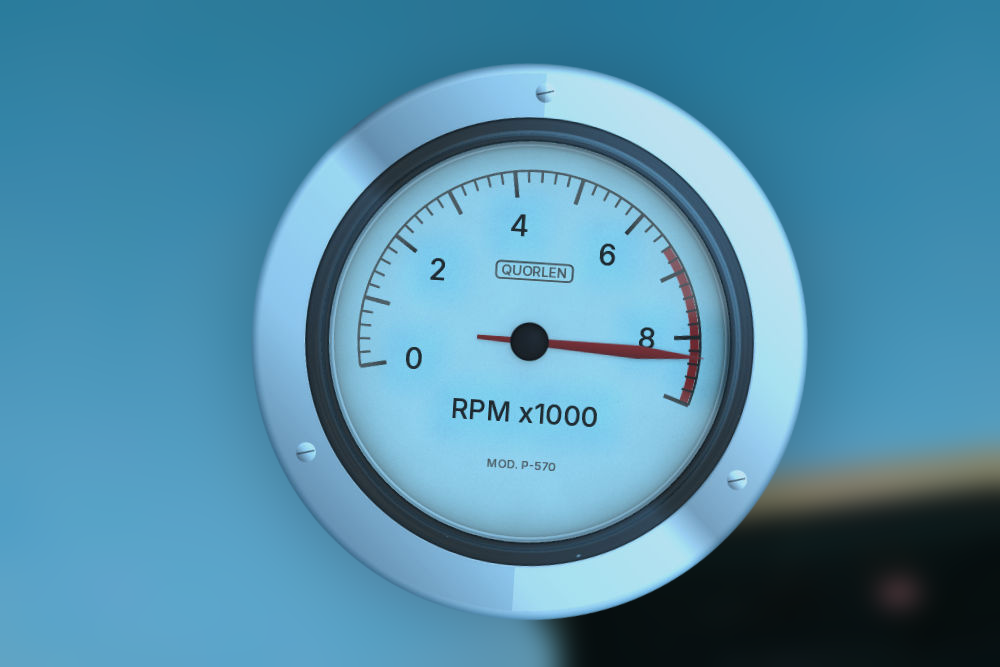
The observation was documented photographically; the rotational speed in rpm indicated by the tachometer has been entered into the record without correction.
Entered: 8300 rpm
